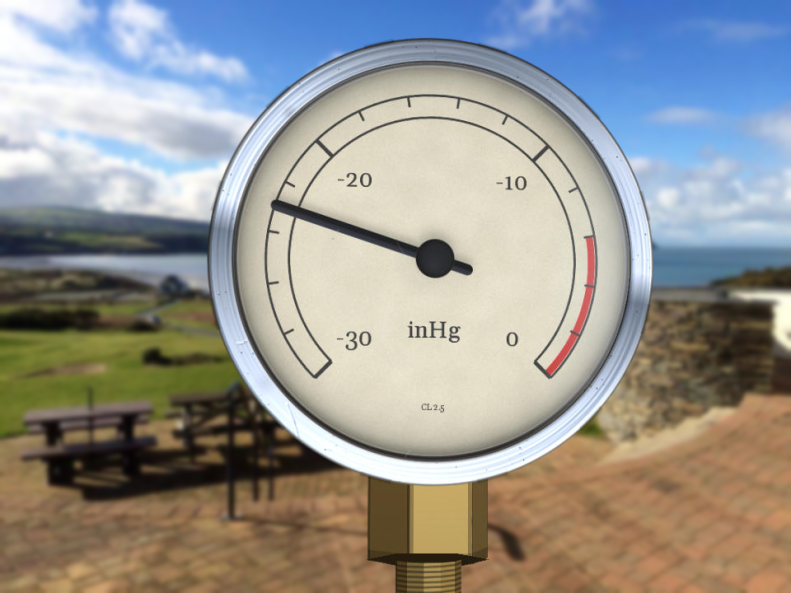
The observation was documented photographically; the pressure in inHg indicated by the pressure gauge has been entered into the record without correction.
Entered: -23 inHg
